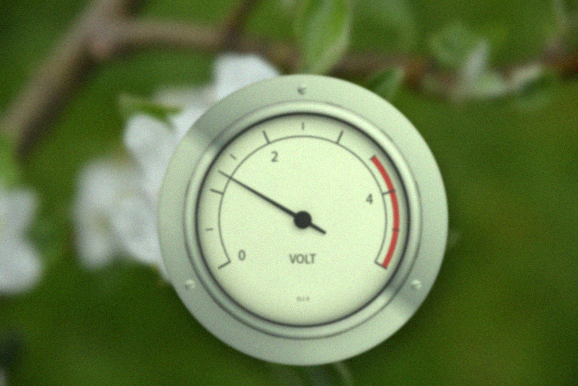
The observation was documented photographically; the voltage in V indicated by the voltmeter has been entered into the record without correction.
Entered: 1.25 V
